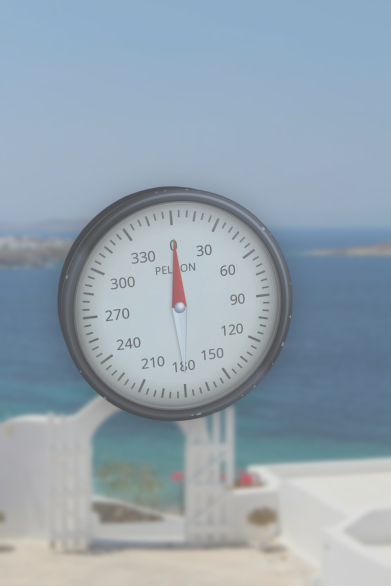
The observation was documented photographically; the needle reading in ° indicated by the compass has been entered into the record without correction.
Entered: 0 °
